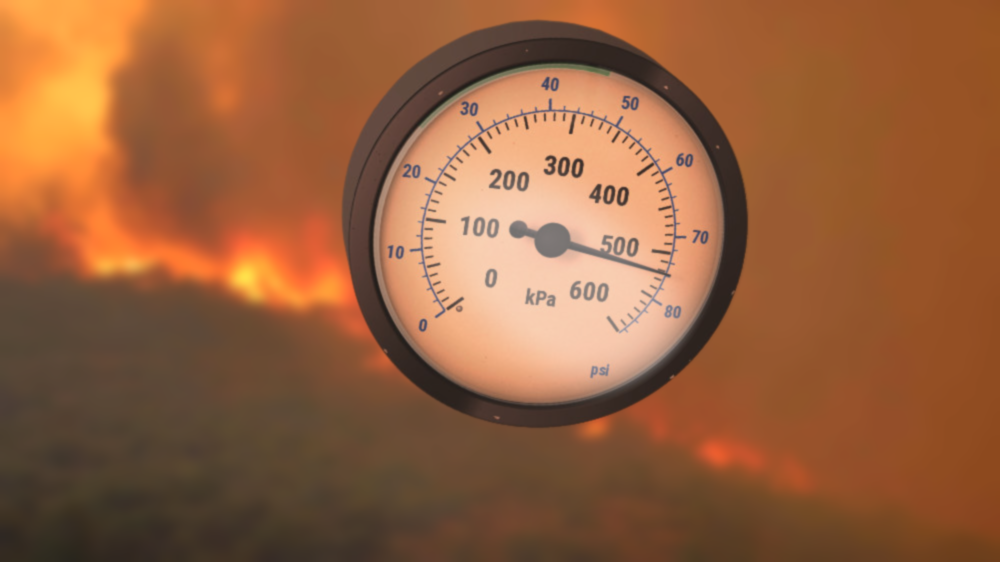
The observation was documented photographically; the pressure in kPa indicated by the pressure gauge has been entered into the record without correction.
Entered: 520 kPa
